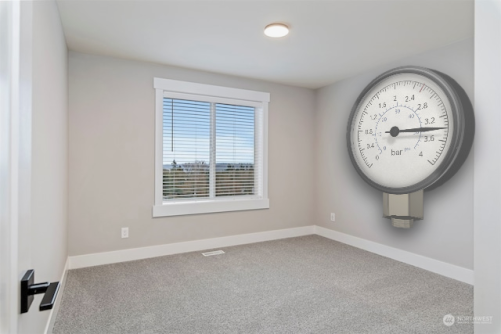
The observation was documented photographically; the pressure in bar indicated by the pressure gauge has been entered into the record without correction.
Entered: 3.4 bar
